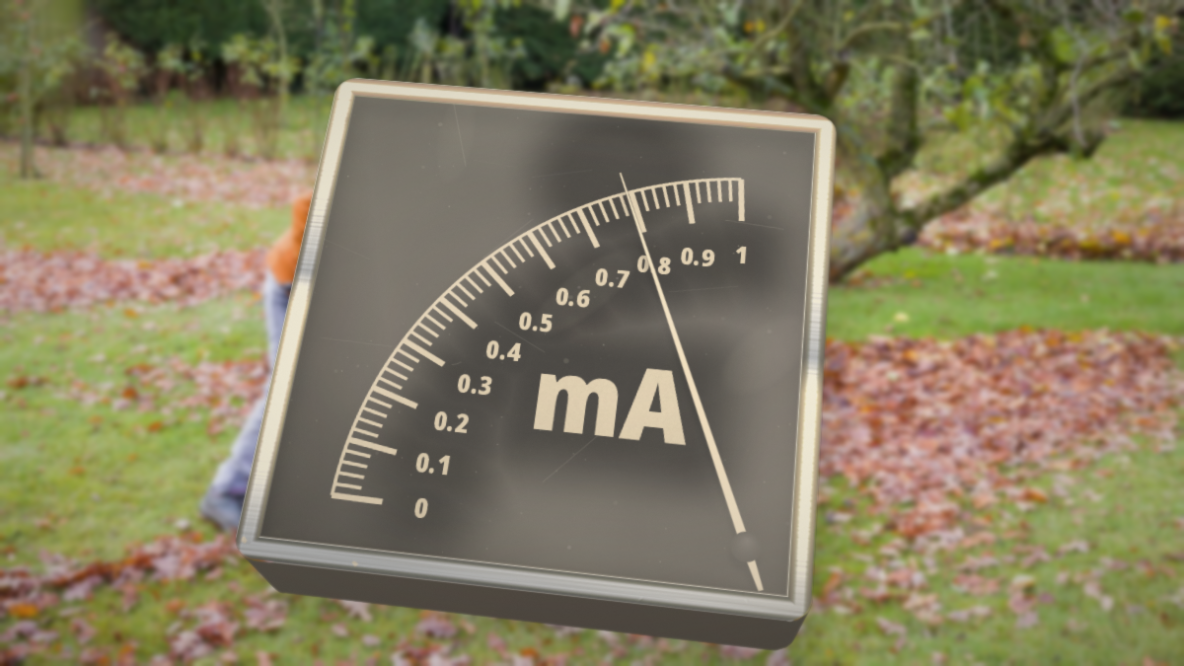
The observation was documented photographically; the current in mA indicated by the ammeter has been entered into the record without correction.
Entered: 0.79 mA
